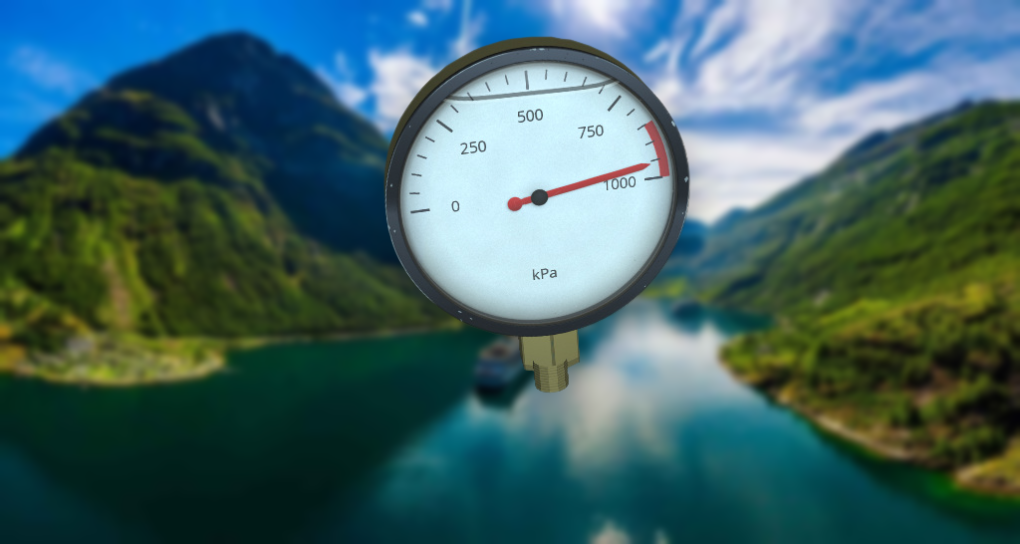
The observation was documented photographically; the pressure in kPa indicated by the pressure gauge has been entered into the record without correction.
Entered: 950 kPa
